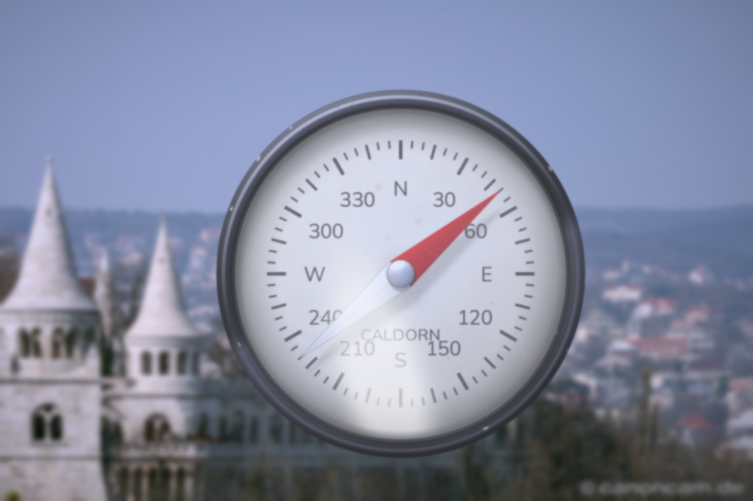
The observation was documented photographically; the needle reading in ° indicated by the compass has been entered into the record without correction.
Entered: 50 °
